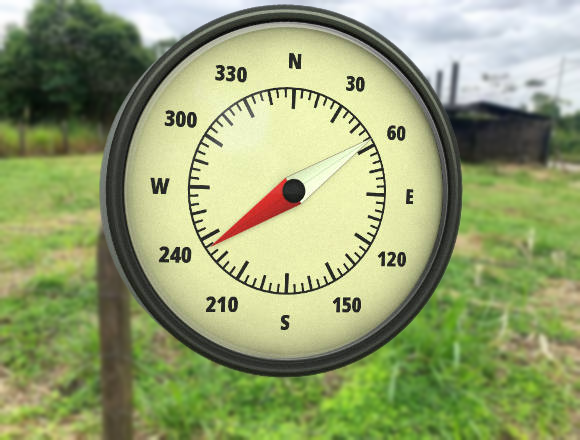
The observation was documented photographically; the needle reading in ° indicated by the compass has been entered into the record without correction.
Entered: 235 °
